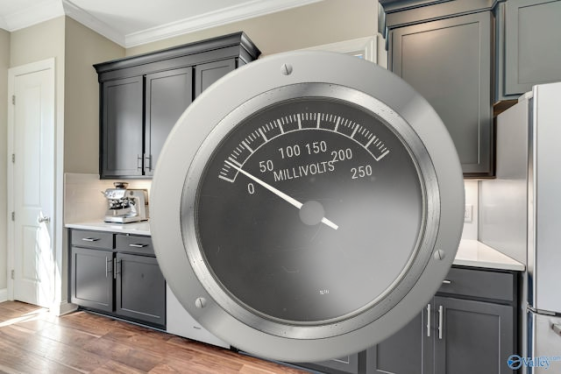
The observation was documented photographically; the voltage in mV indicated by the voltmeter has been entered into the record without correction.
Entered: 20 mV
